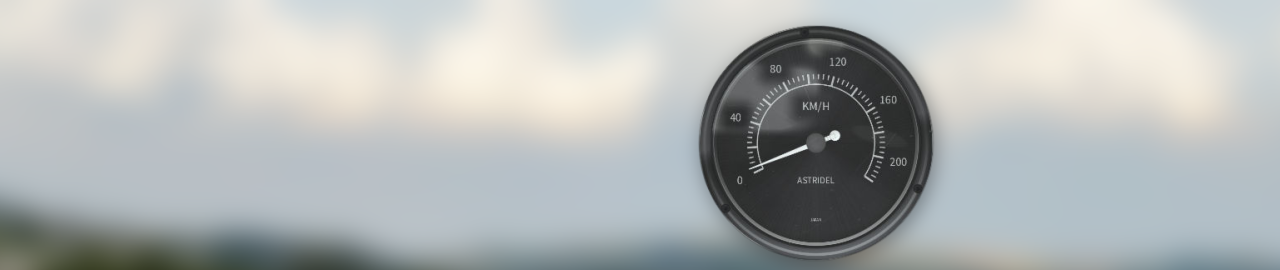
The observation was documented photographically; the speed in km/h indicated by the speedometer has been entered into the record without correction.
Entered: 4 km/h
